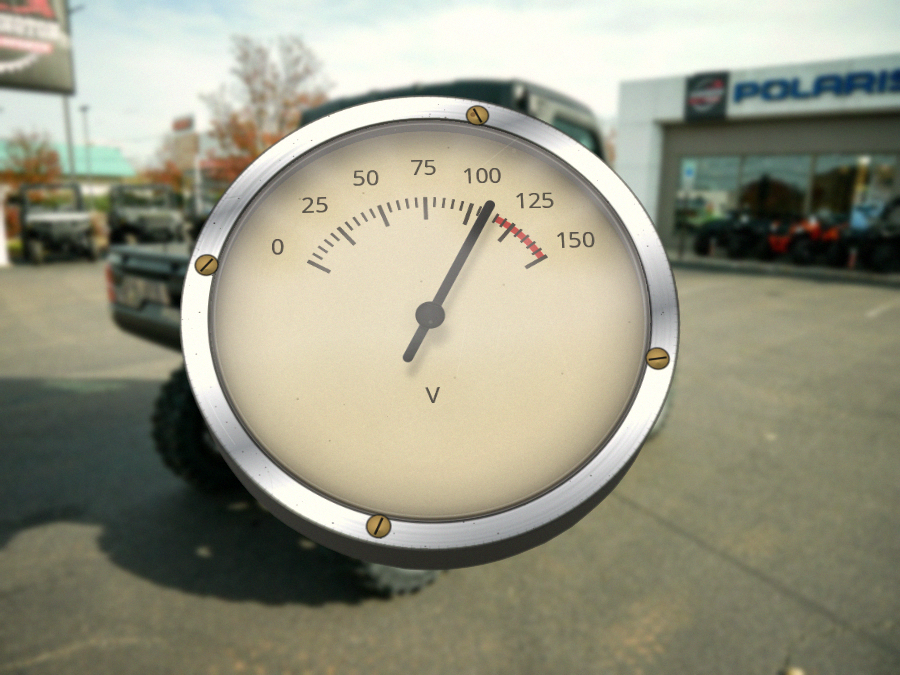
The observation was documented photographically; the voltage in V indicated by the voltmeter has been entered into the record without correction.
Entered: 110 V
